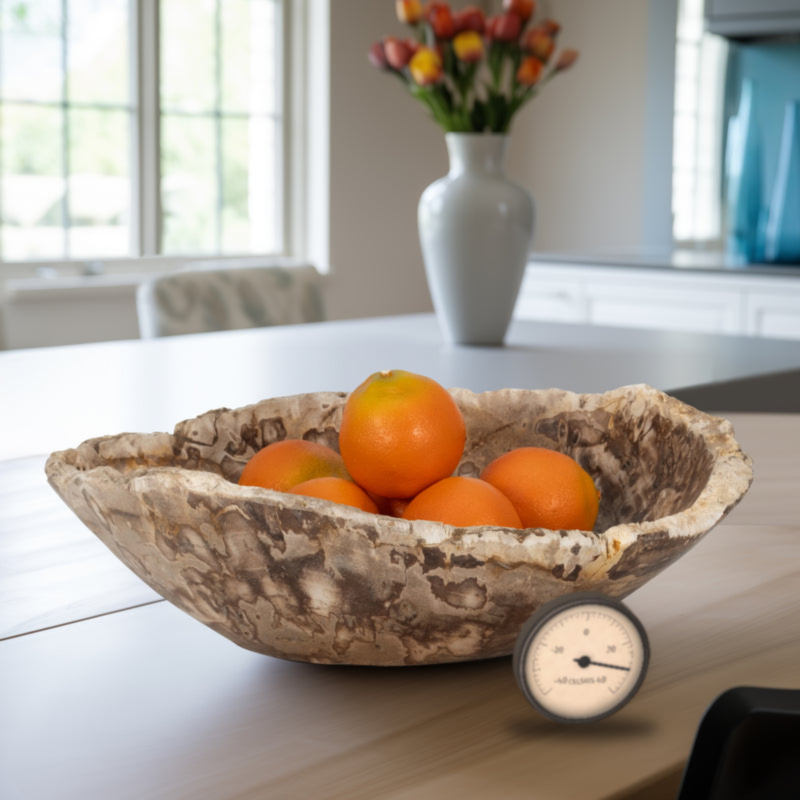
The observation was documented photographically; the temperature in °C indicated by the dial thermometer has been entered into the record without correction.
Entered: 30 °C
